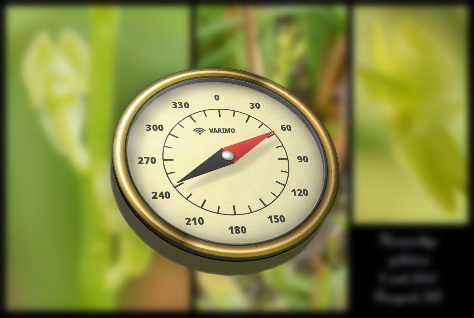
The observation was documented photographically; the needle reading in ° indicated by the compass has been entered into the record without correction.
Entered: 60 °
